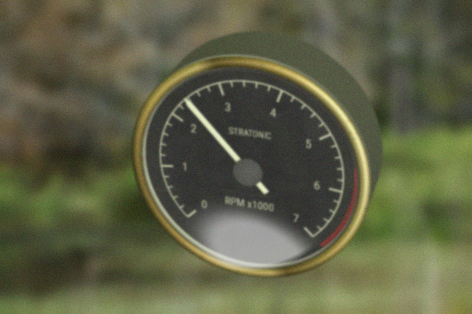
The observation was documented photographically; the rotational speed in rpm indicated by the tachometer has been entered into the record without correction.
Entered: 2400 rpm
